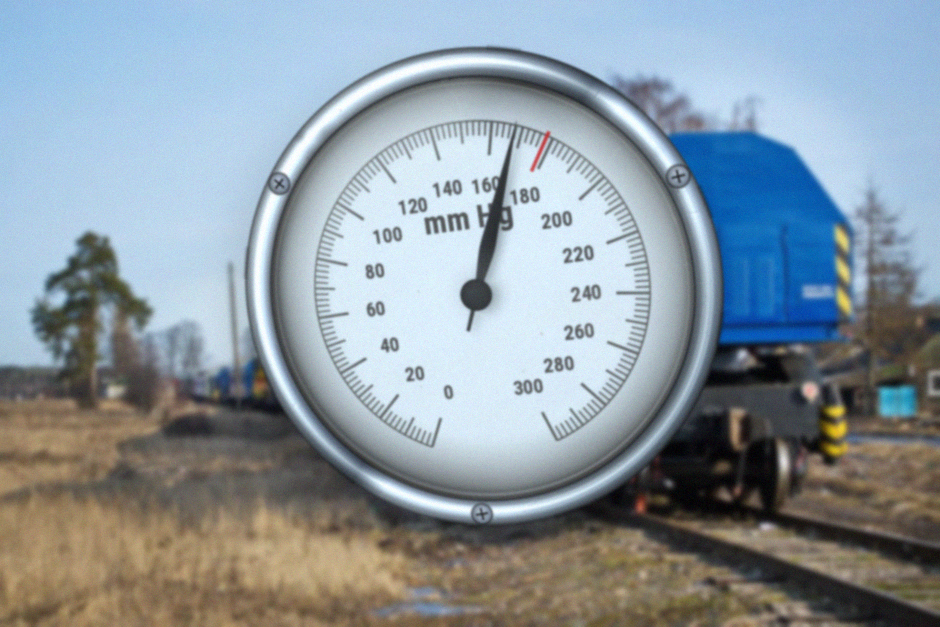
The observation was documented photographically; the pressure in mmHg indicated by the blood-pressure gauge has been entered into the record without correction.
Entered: 168 mmHg
